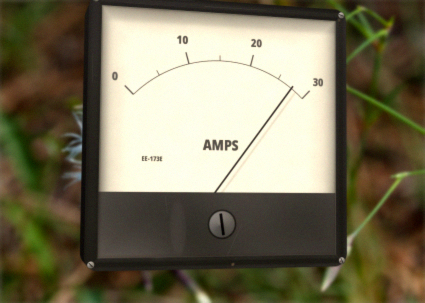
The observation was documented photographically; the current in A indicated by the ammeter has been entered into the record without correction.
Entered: 27.5 A
